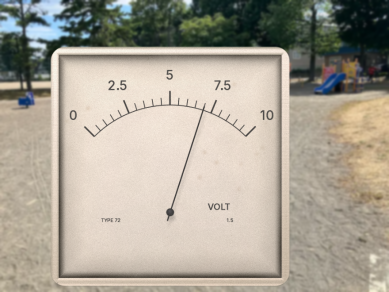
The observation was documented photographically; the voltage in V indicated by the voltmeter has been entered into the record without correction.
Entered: 7 V
